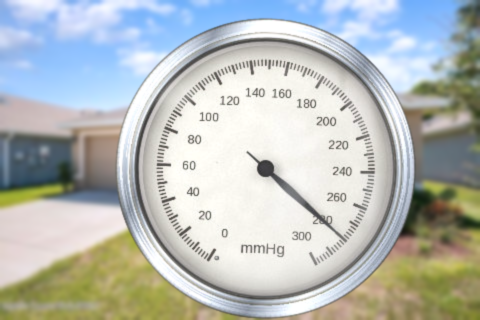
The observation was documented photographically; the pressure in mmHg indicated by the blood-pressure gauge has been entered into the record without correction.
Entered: 280 mmHg
